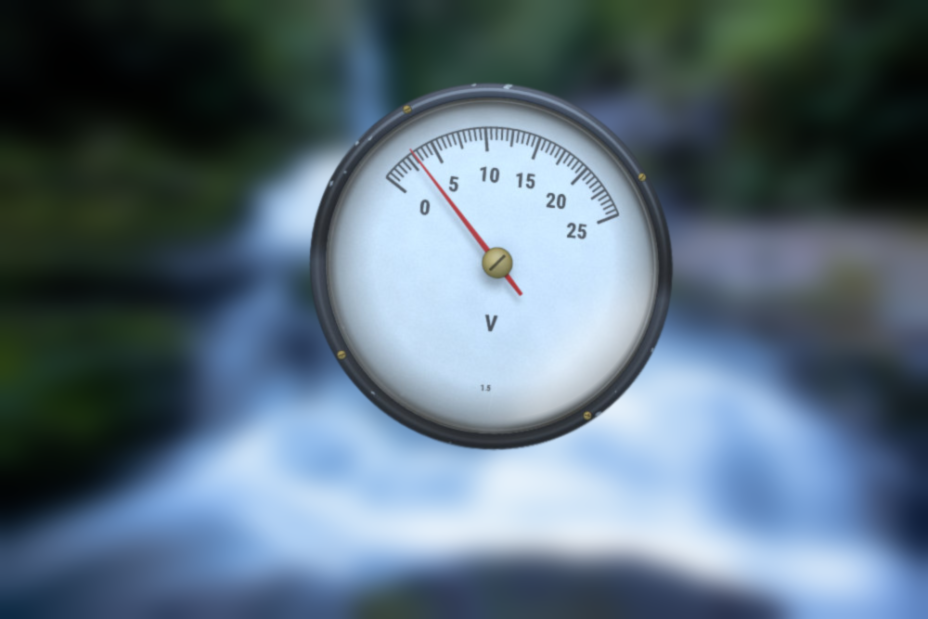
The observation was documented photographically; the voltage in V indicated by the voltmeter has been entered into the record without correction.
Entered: 3 V
